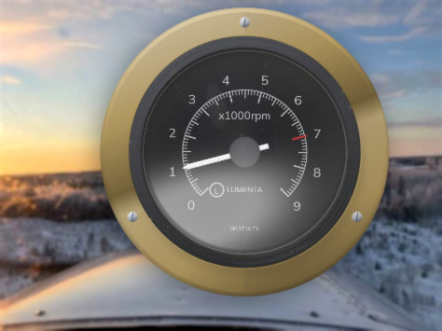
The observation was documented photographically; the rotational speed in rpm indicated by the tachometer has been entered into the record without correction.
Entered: 1000 rpm
